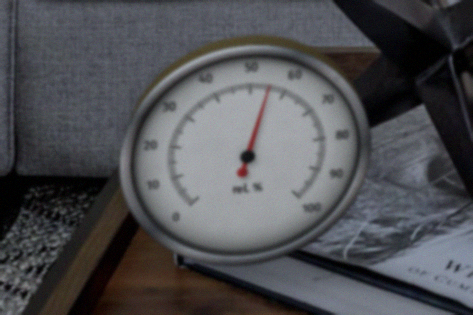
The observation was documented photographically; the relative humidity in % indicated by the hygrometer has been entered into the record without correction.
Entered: 55 %
